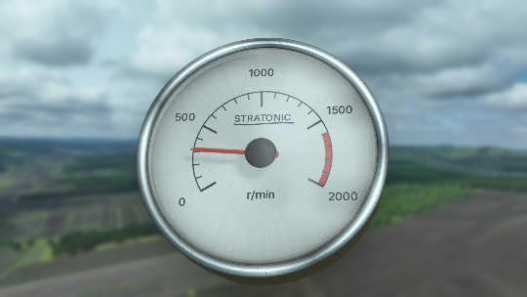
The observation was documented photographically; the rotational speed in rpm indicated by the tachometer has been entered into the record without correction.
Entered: 300 rpm
